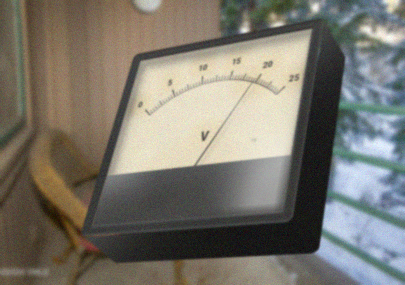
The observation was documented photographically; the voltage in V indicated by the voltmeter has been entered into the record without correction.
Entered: 20 V
